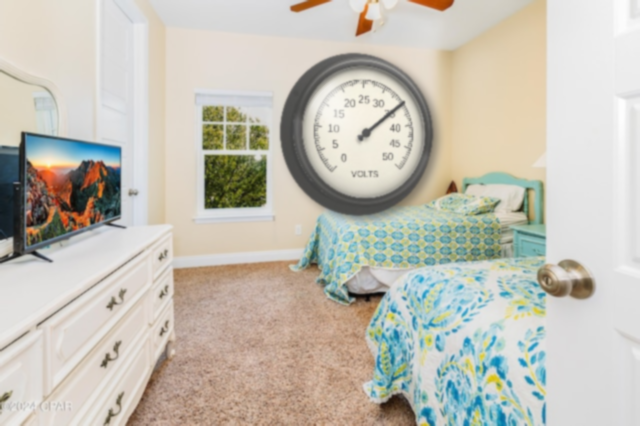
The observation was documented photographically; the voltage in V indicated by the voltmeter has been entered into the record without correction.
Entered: 35 V
